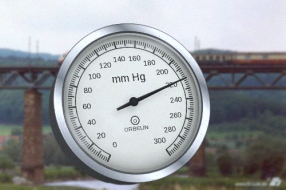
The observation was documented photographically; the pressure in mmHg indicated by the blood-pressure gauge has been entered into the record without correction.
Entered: 220 mmHg
